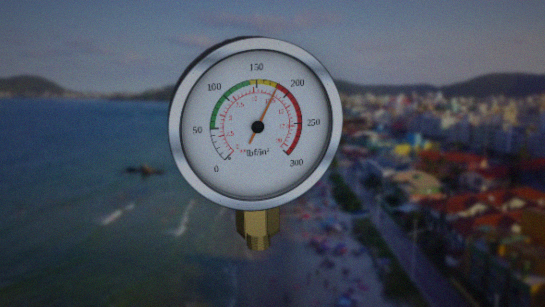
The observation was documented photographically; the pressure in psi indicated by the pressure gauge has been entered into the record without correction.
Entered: 180 psi
